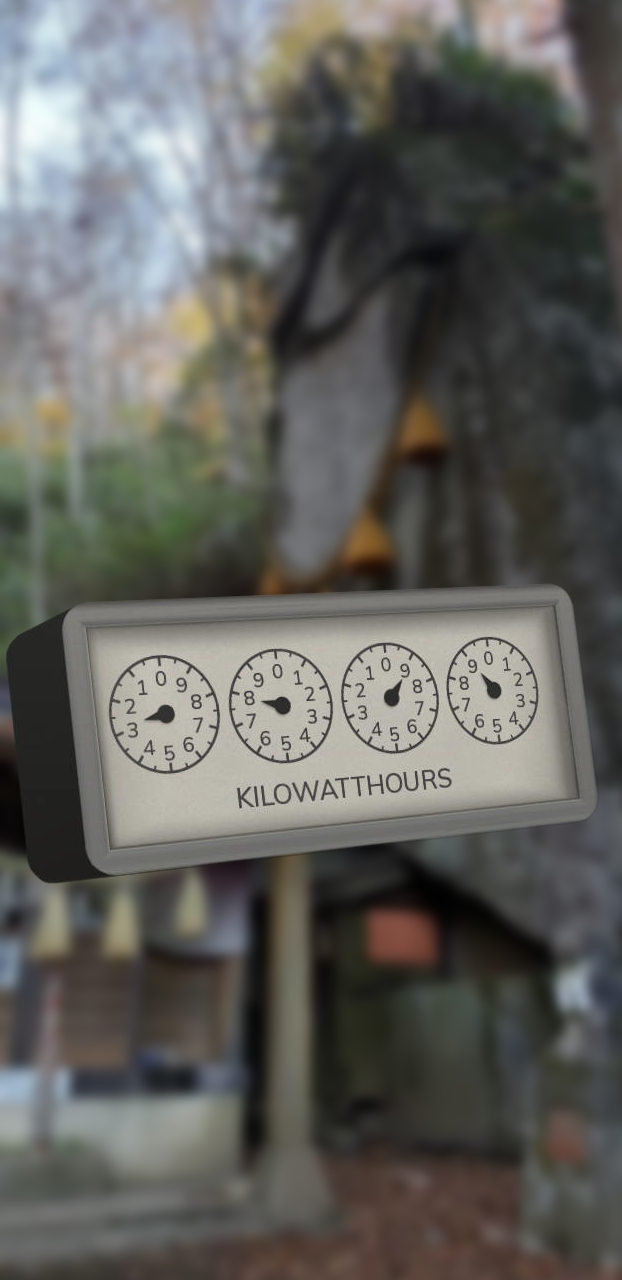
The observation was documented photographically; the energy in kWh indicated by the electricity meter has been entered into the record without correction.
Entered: 2789 kWh
